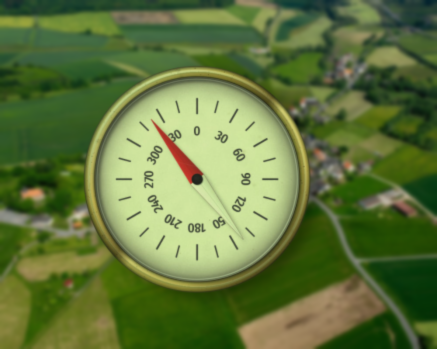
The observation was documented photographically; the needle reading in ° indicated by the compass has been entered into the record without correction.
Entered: 322.5 °
